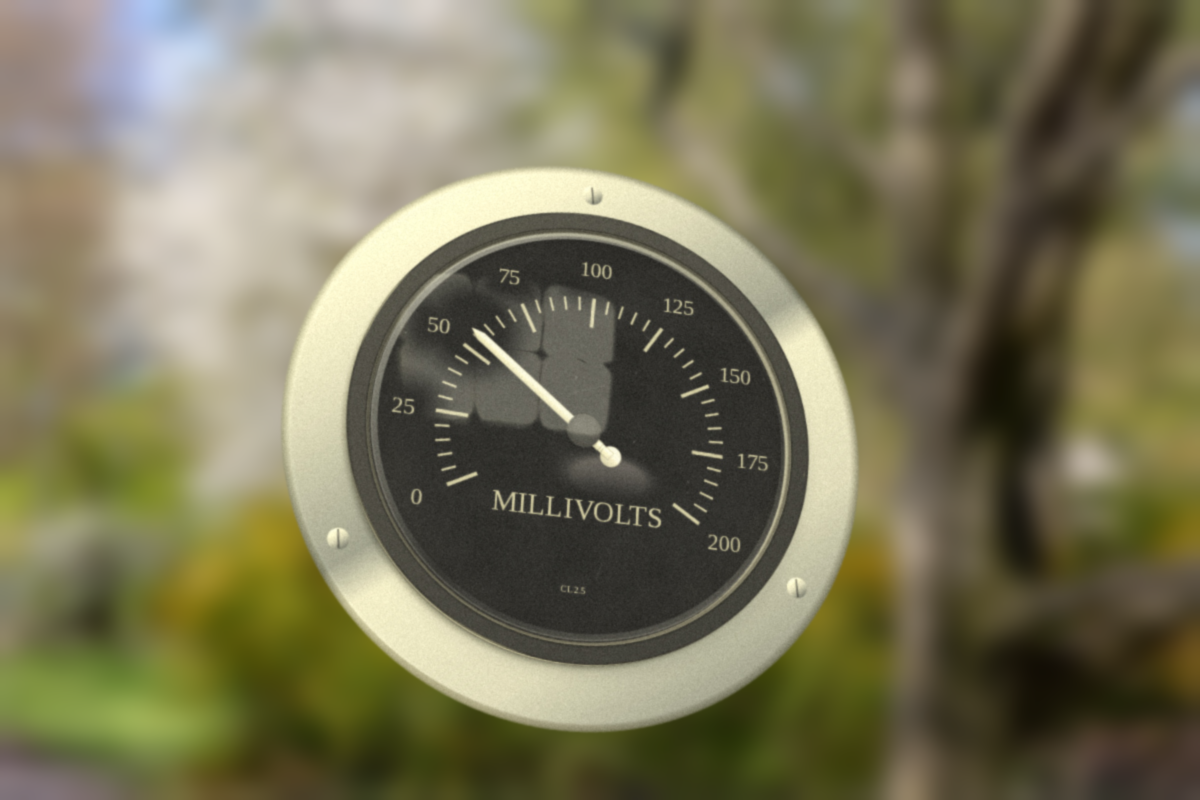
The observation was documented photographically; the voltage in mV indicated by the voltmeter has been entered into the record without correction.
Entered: 55 mV
